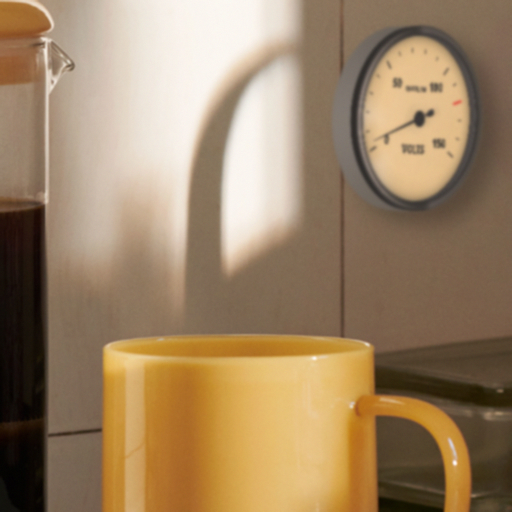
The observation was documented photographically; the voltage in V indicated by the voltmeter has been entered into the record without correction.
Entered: 5 V
